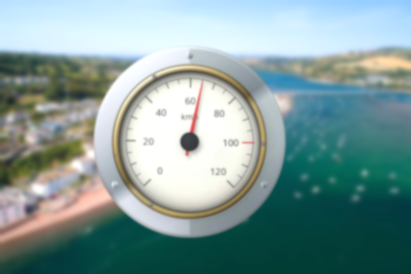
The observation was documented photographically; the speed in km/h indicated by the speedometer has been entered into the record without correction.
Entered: 65 km/h
